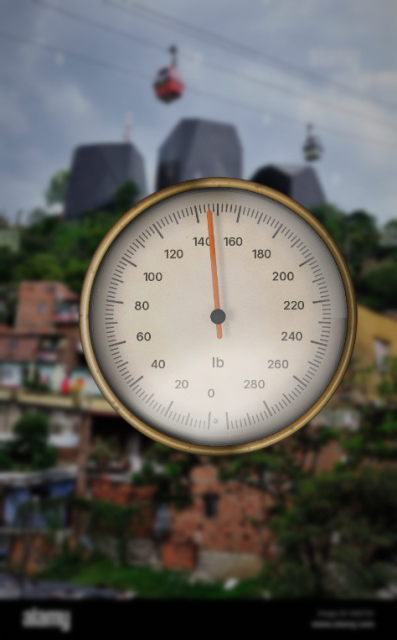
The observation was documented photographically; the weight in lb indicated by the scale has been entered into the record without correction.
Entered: 146 lb
